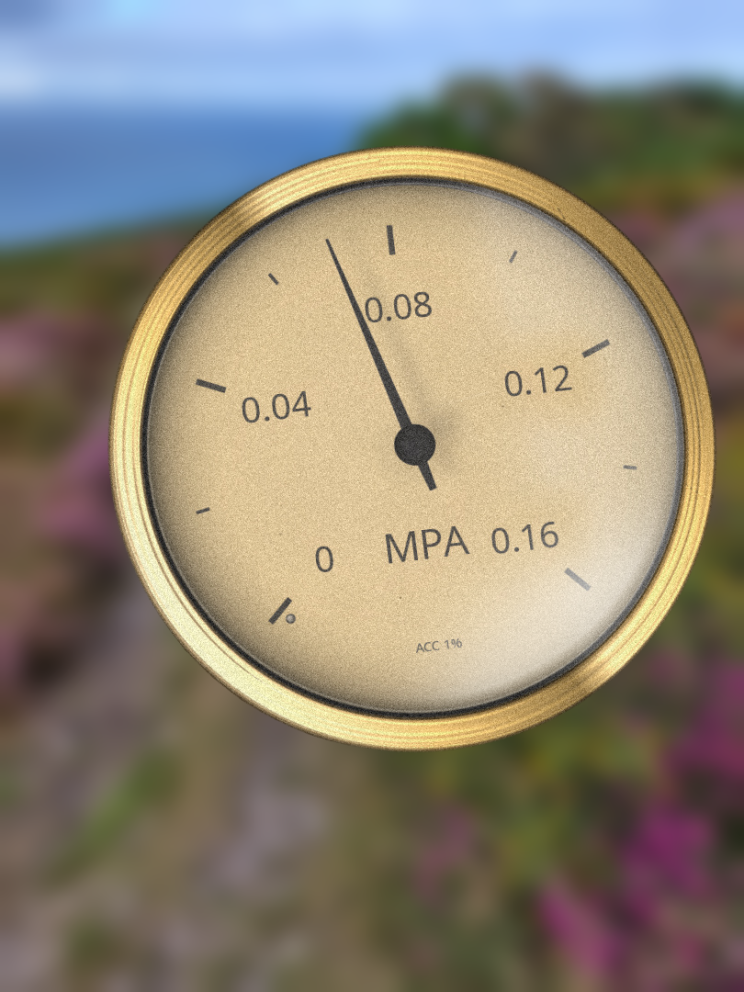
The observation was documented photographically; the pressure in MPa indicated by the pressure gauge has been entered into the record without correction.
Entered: 0.07 MPa
